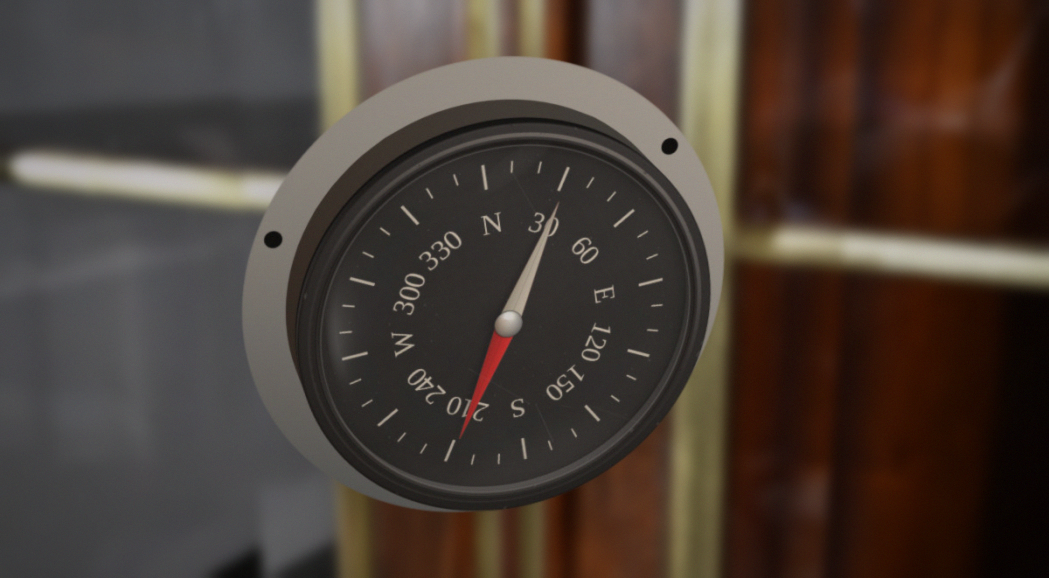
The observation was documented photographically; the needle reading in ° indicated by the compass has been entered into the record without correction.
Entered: 210 °
